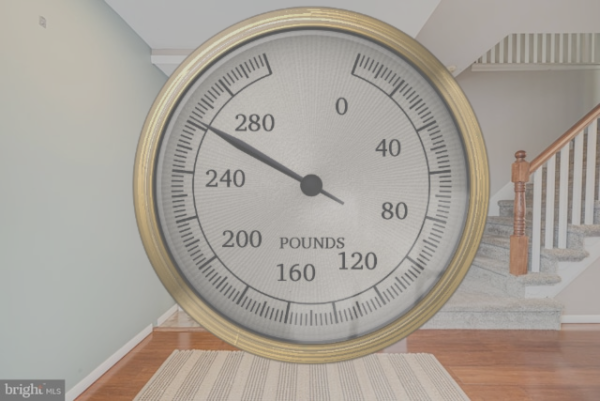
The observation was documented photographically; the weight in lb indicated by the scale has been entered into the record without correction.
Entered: 262 lb
